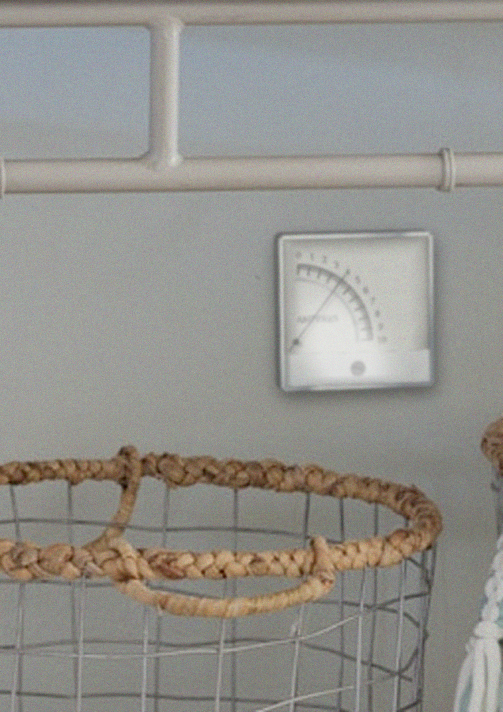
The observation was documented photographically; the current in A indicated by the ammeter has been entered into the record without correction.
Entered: 4 A
